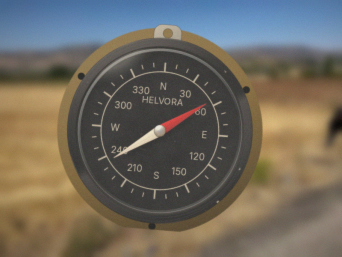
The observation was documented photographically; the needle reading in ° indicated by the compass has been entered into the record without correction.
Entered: 55 °
